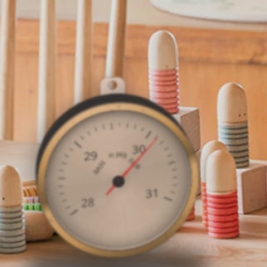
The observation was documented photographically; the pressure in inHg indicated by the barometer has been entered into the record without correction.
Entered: 30.1 inHg
